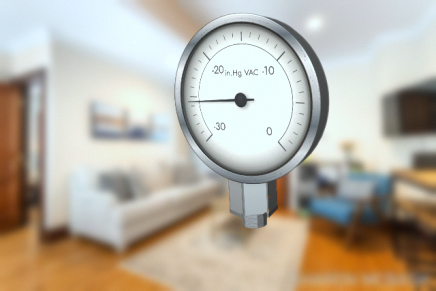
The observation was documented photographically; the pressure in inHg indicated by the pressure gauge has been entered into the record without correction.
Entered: -25.5 inHg
